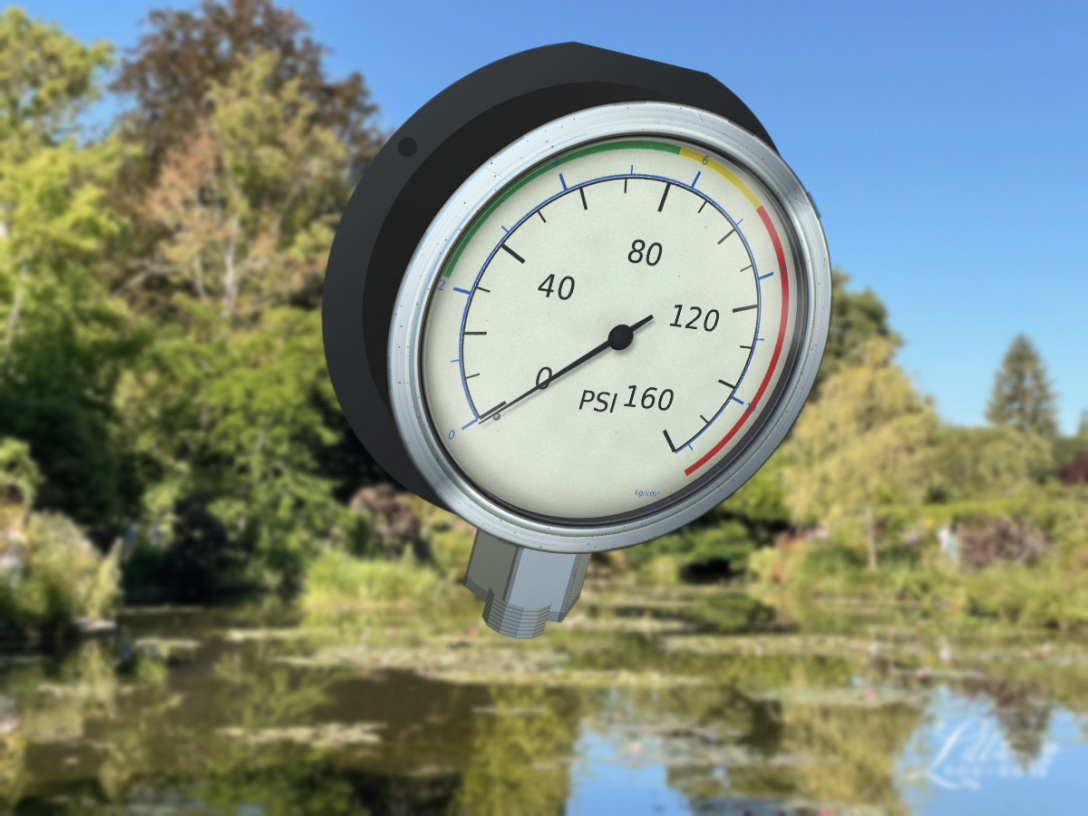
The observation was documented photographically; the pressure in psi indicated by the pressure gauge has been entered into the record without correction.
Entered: 0 psi
